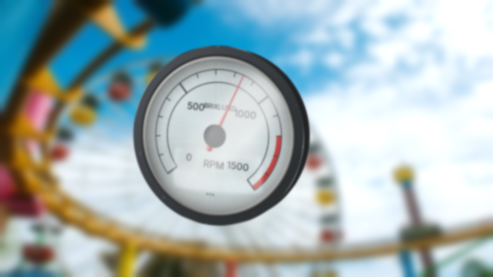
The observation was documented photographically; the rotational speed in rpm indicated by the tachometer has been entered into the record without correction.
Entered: 850 rpm
